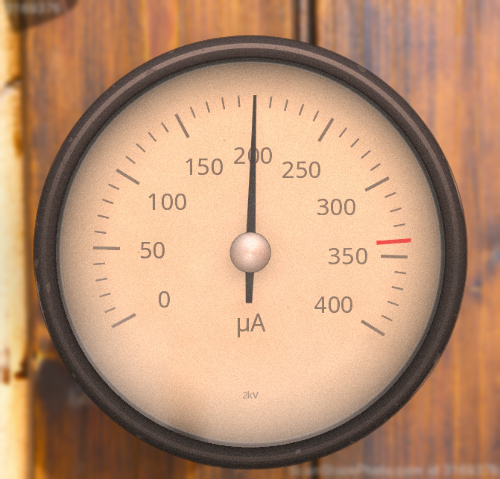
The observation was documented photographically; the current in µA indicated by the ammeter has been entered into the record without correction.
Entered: 200 µA
